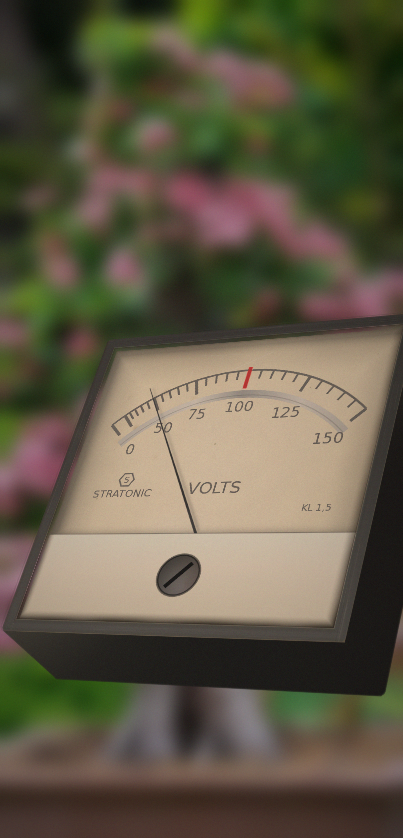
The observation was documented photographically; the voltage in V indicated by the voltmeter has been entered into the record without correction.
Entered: 50 V
